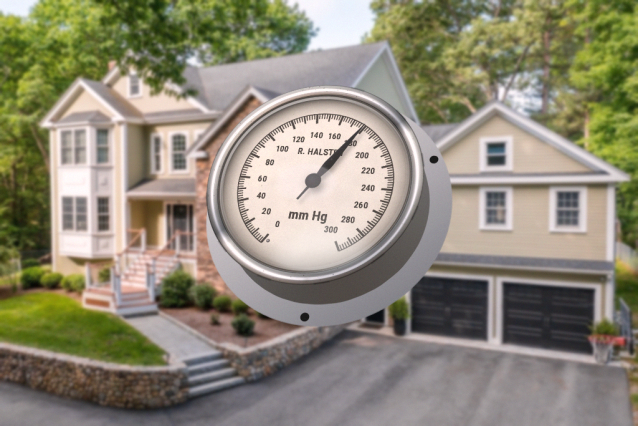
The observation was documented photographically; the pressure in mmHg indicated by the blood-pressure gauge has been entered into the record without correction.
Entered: 180 mmHg
